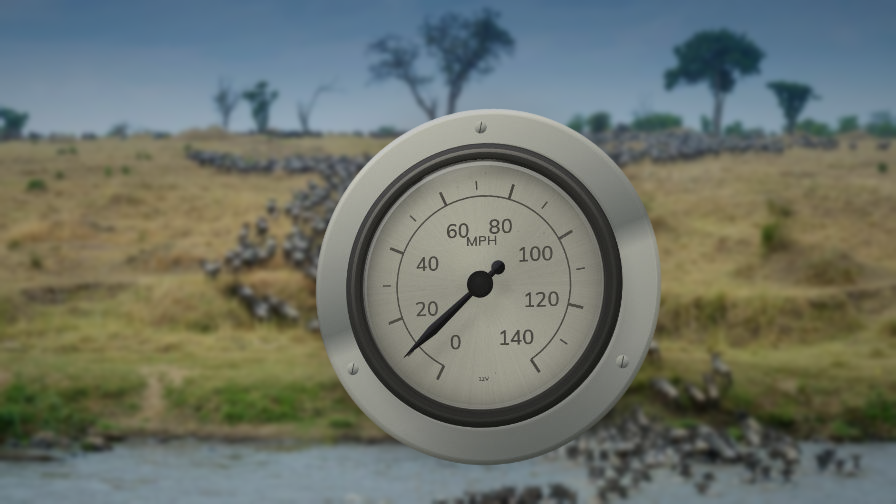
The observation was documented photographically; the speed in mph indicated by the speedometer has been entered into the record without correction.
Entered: 10 mph
